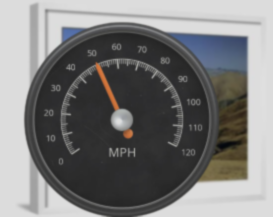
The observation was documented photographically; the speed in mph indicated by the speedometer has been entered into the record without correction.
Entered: 50 mph
